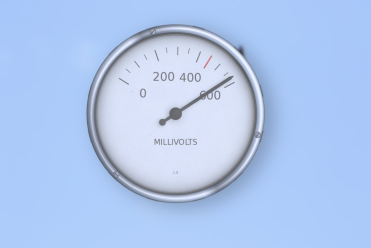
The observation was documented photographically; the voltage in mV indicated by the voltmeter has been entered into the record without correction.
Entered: 575 mV
